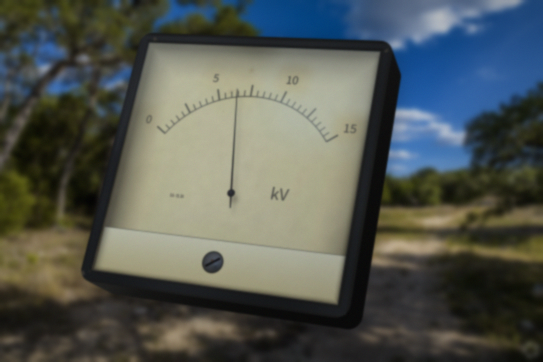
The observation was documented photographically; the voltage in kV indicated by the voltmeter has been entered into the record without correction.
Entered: 6.5 kV
